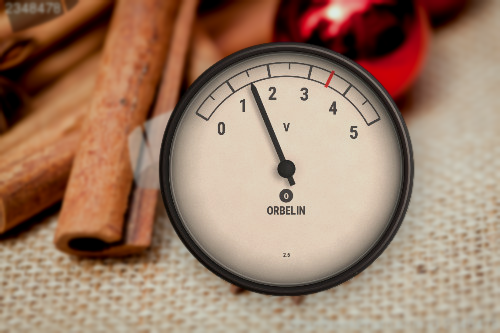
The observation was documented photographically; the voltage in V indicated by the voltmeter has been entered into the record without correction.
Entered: 1.5 V
